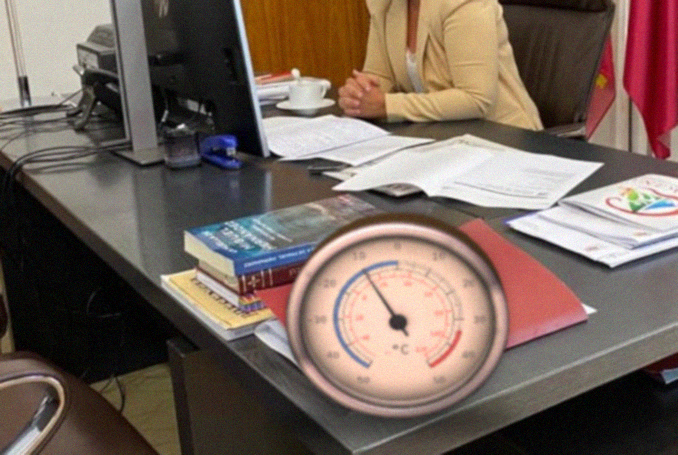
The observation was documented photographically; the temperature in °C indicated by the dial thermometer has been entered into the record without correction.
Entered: -10 °C
